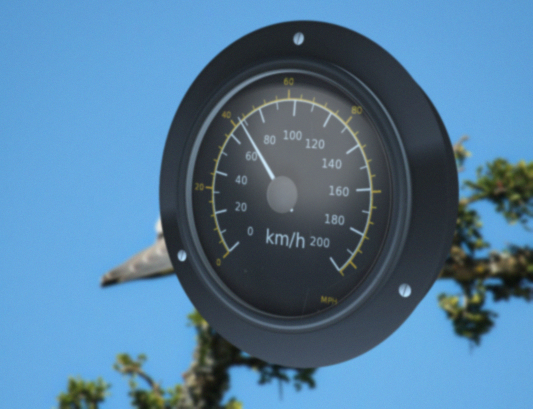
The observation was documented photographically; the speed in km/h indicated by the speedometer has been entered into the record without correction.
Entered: 70 km/h
